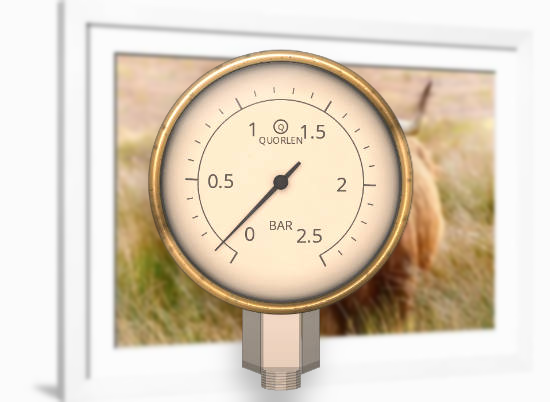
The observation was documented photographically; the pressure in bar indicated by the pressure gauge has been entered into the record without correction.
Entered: 0.1 bar
